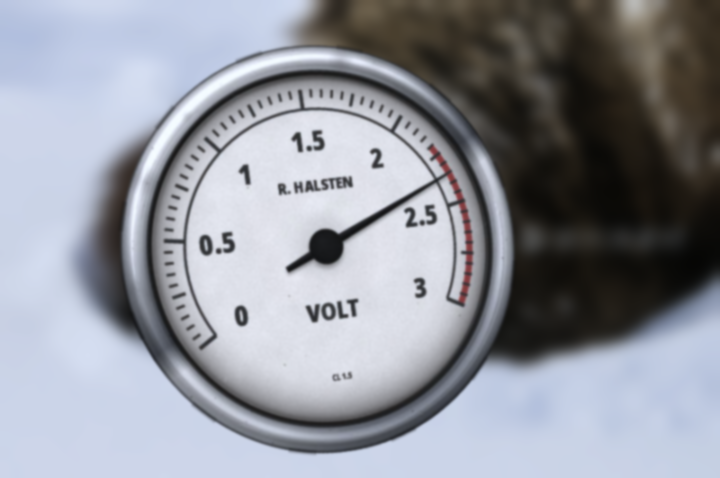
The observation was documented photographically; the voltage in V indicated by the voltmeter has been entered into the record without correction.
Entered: 2.35 V
